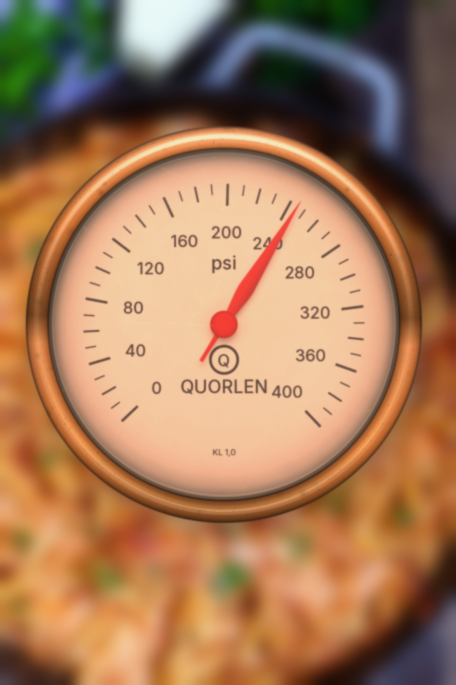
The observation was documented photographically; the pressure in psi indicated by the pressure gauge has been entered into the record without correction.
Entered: 245 psi
